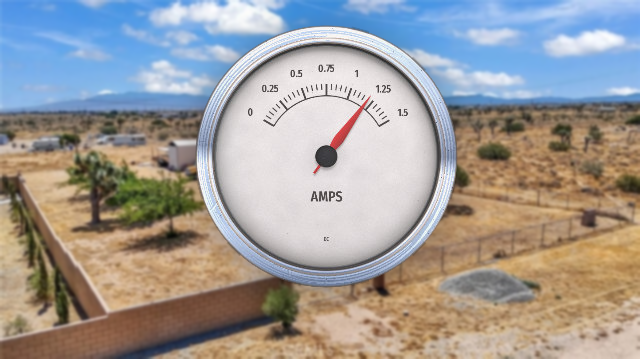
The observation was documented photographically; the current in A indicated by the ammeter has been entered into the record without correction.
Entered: 1.2 A
